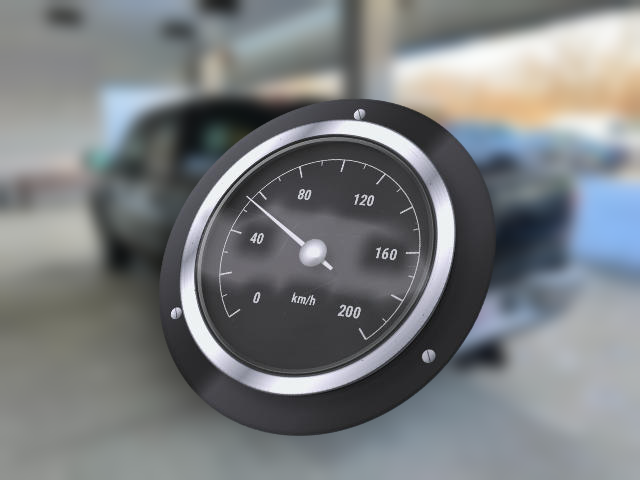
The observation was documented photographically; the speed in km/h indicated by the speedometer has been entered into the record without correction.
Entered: 55 km/h
